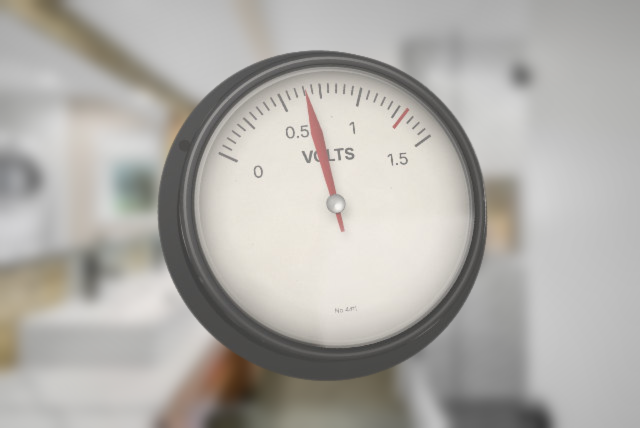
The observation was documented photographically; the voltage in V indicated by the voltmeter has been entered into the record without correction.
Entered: 0.65 V
